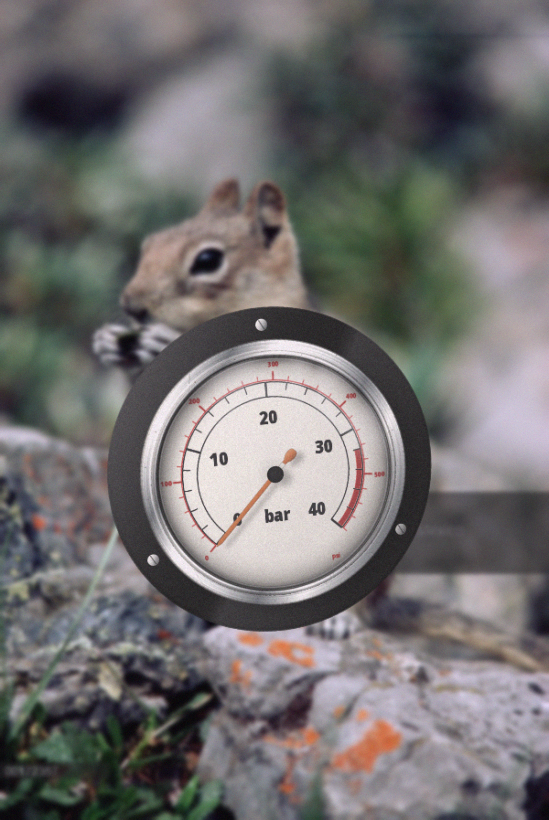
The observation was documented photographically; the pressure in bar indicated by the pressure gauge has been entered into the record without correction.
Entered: 0 bar
